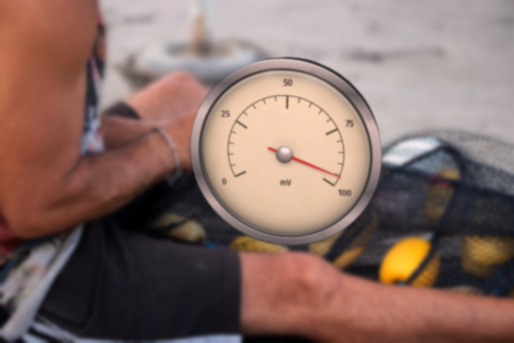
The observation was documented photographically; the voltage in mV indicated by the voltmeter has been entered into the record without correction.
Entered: 95 mV
